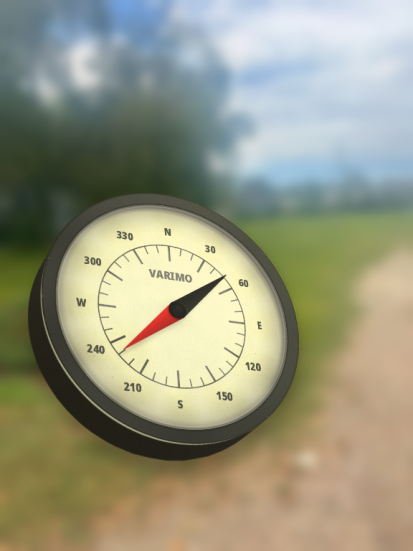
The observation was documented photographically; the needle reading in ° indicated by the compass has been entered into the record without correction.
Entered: 230 °
